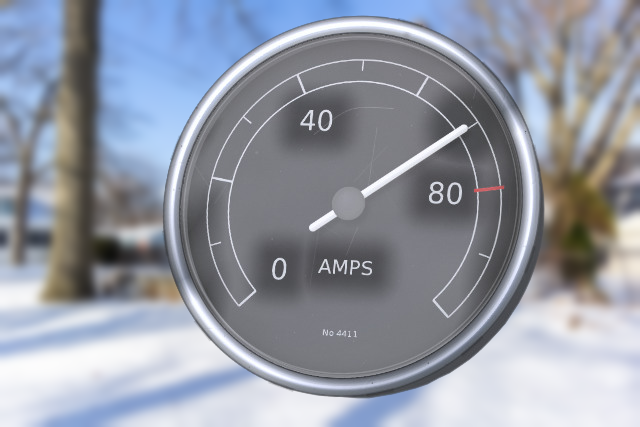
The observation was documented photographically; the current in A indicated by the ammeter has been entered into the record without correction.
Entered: 70 A
